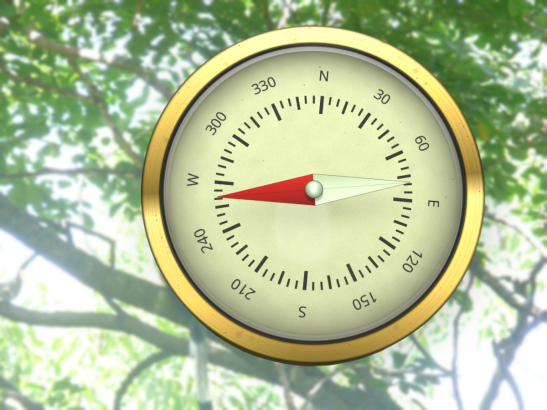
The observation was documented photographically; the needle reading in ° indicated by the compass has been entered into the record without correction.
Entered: 260 °
